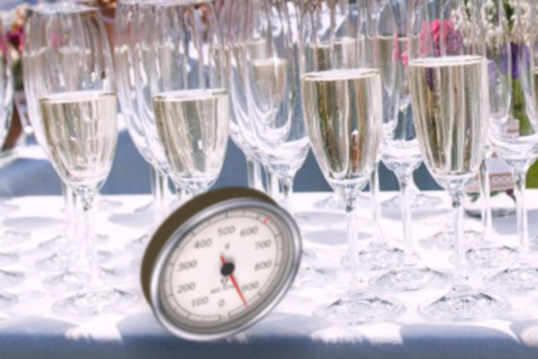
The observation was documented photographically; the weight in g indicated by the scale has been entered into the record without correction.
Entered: 950 g
